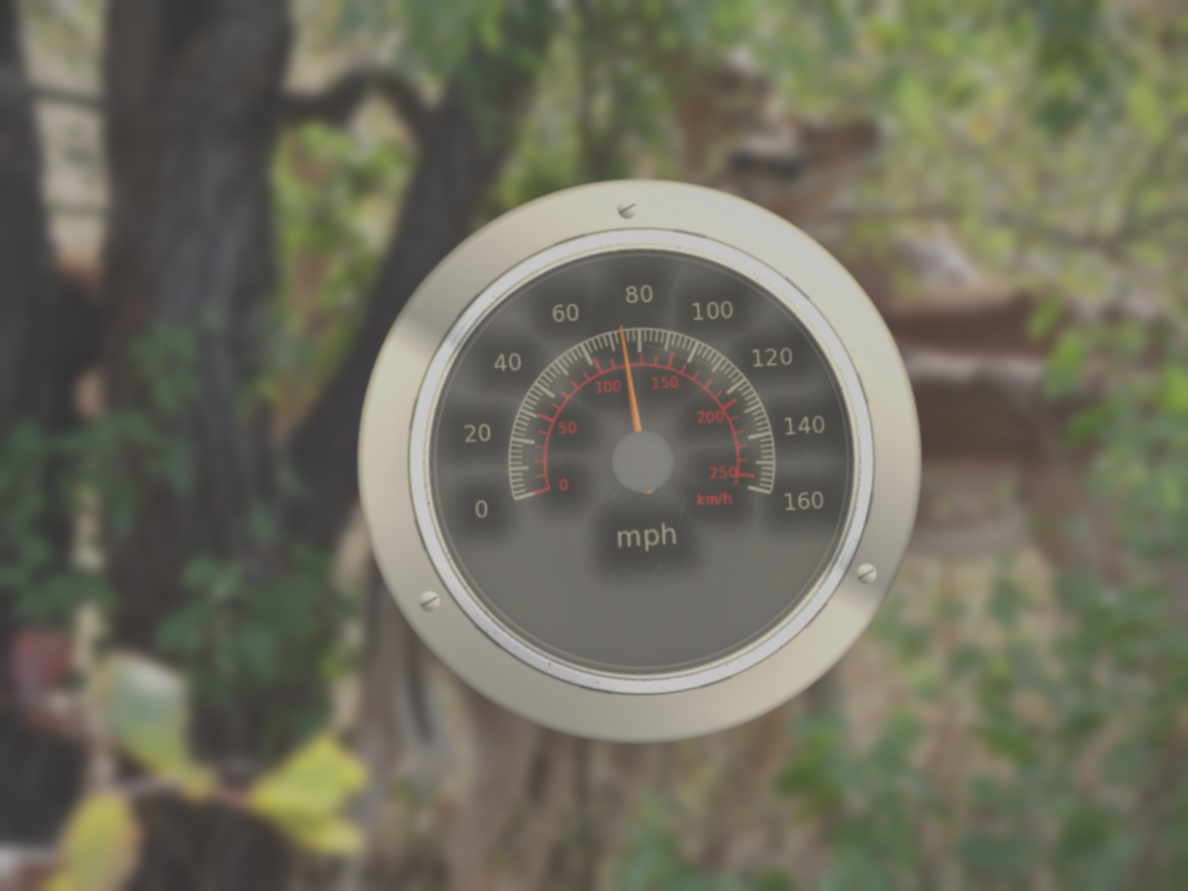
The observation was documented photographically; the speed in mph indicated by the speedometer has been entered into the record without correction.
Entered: 74 mph
